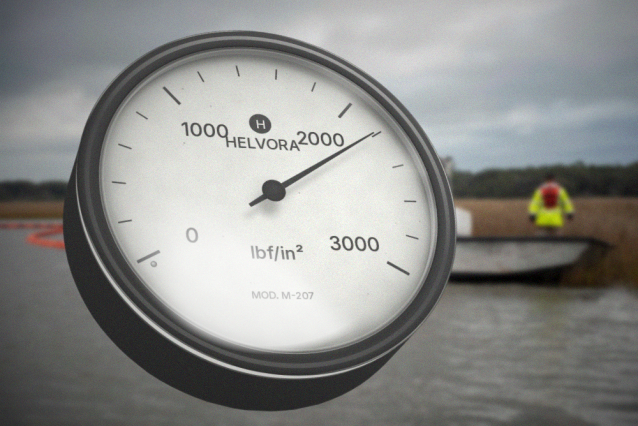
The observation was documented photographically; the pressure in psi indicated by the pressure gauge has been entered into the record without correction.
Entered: 2200 psi
